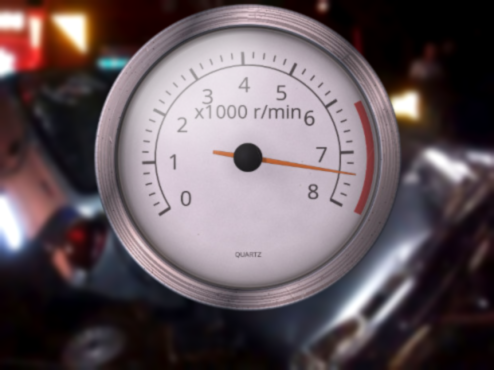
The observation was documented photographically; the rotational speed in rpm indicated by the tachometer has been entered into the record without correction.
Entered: 7400 rpm
